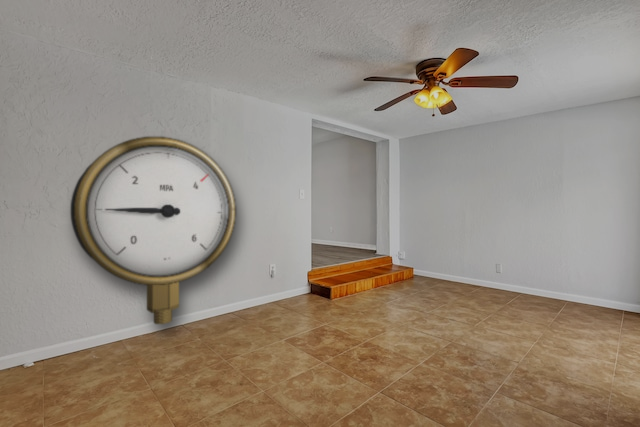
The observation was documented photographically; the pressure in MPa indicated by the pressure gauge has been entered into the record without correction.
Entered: 1 MPa
